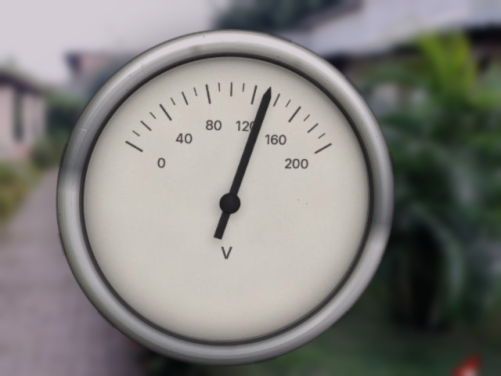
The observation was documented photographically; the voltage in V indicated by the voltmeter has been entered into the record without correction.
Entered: 130 V
